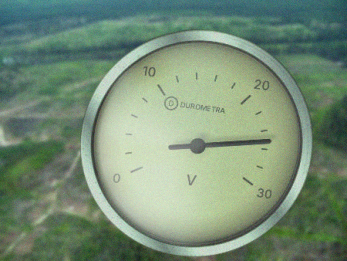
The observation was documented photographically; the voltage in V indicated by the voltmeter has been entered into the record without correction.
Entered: 25 V
